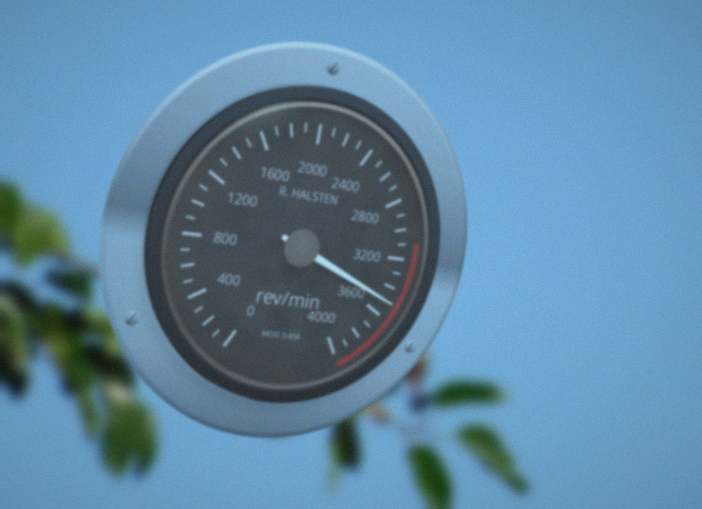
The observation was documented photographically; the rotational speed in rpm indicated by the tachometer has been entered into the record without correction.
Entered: 3500 rpm
